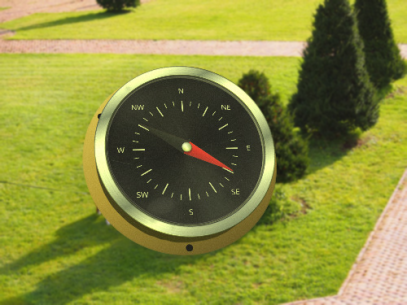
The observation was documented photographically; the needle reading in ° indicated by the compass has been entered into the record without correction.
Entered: 120 °
